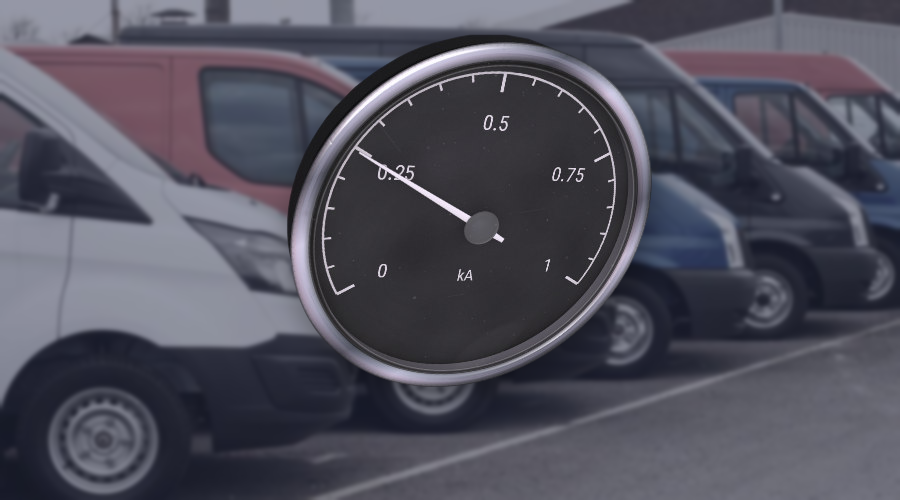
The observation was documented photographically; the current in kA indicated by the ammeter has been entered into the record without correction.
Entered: 0.25 kA
